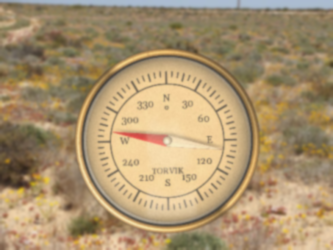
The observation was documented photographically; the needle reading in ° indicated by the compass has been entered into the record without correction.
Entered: 280 °
